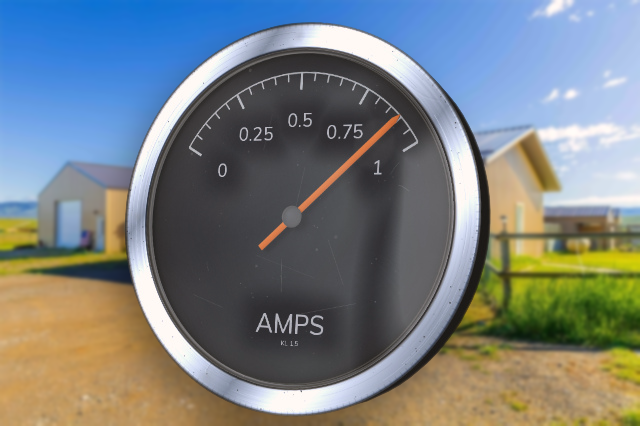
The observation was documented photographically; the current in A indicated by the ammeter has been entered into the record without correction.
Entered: 0.9 A
